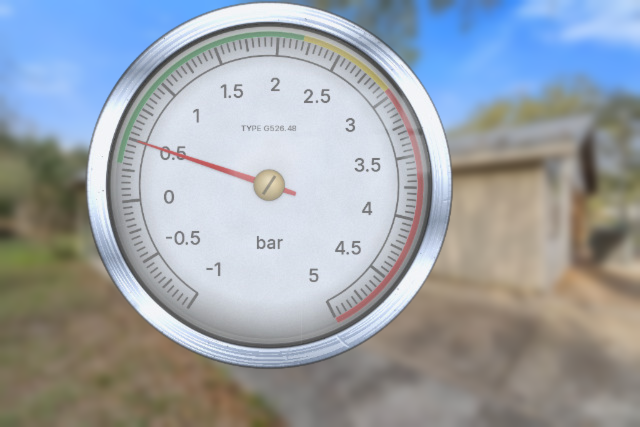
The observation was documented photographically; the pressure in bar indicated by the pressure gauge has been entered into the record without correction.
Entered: 0.5 bar
